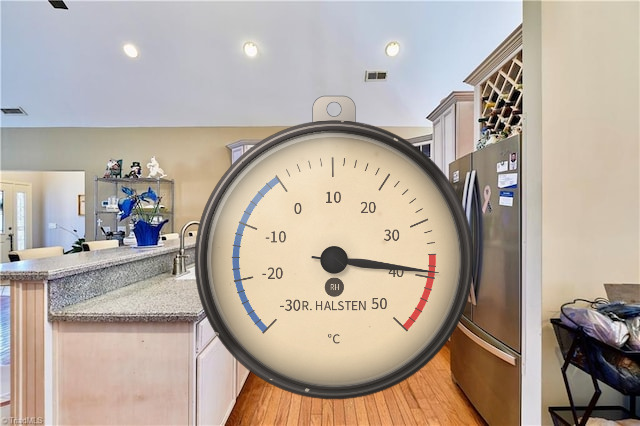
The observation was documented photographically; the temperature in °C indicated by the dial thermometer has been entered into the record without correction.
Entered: 39 °C
